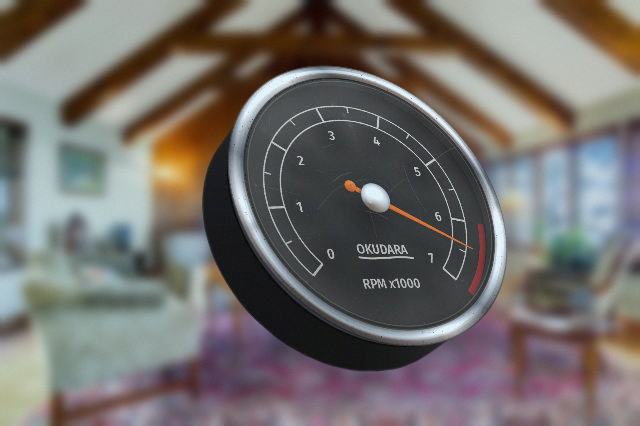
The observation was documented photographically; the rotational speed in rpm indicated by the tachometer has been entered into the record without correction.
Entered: 6500 rpm
